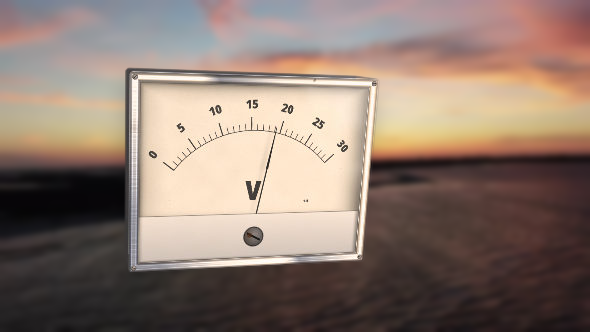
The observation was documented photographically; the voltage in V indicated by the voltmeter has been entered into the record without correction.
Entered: 19 V
